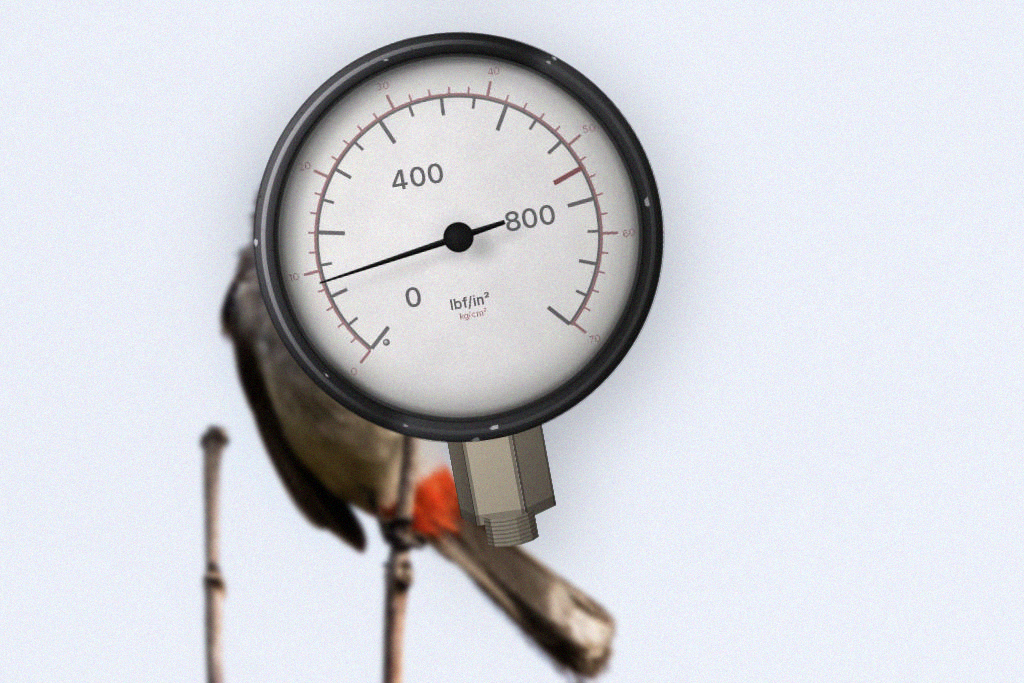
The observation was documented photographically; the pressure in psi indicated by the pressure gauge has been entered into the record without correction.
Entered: 125 psi
